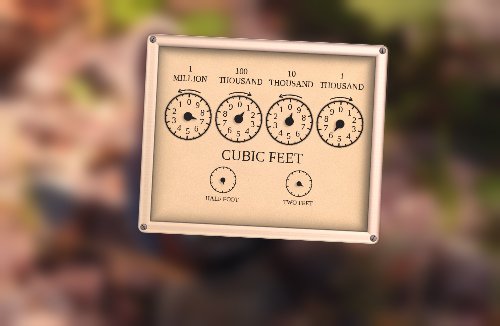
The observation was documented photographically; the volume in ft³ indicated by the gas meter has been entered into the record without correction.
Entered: 709600 ft³
